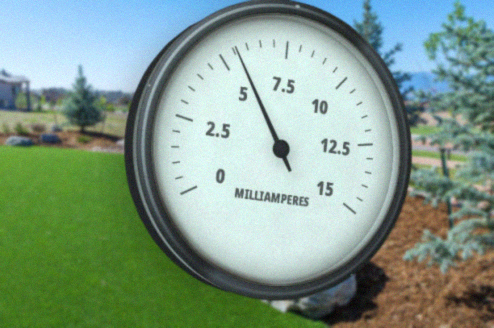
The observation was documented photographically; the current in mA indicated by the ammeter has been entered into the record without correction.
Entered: 5.5 mA
